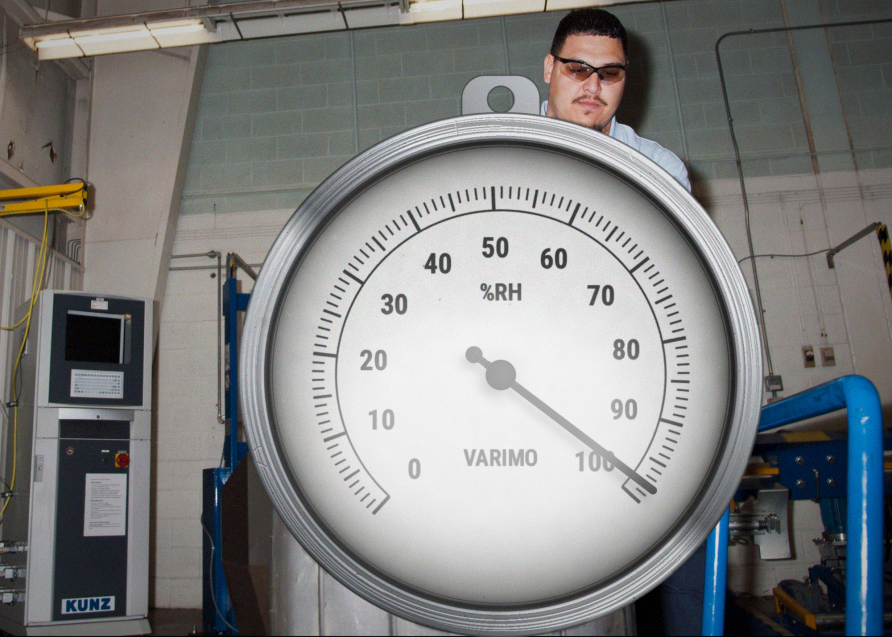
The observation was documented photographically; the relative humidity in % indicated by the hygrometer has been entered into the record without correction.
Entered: 98 %
